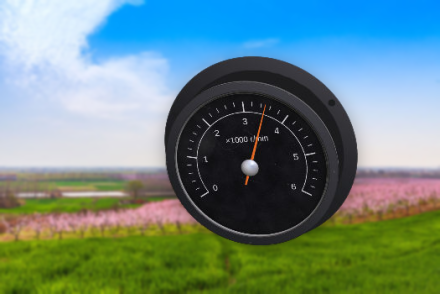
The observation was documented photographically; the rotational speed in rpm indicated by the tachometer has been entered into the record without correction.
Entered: 3500 rpm
